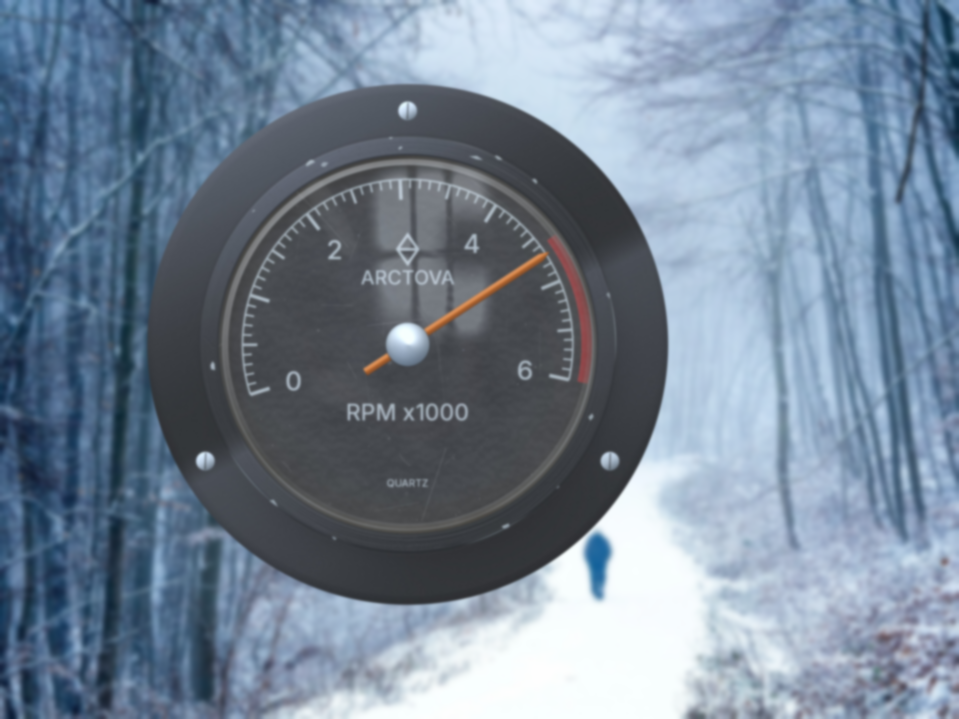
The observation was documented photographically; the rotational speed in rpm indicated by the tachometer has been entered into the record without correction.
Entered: 4700 rpm
